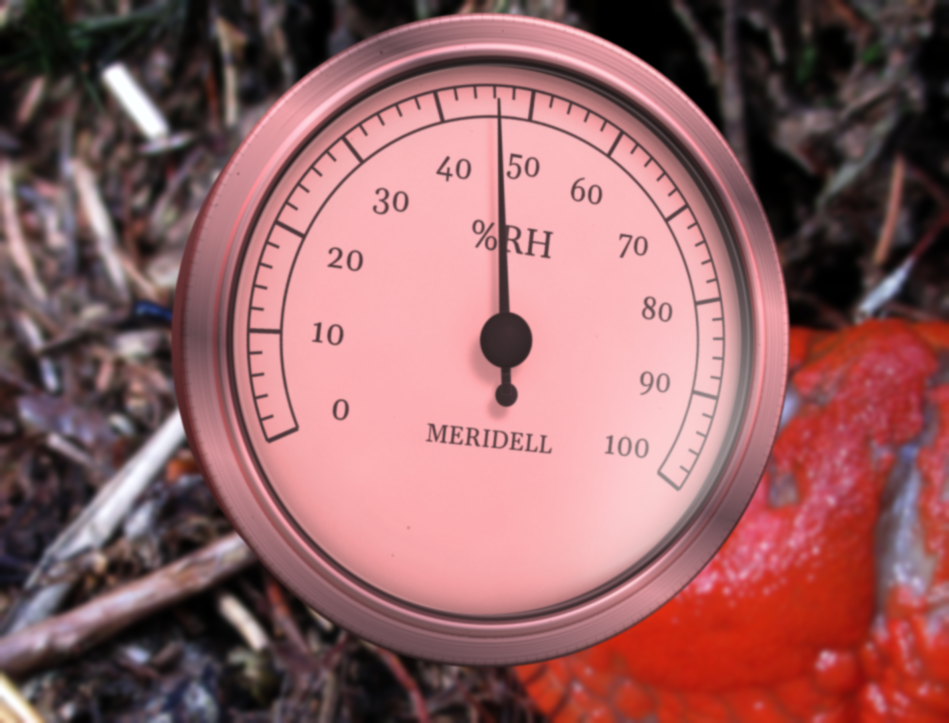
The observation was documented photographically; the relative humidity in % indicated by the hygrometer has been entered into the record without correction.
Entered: 46 %
